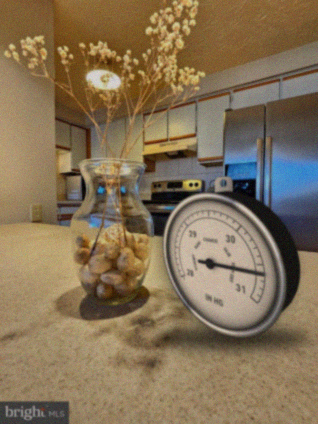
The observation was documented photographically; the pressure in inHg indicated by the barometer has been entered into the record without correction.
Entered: 30.6 inHg
